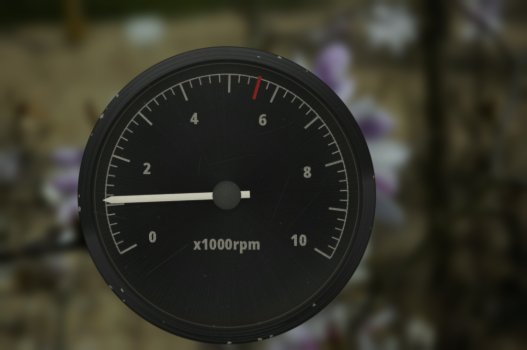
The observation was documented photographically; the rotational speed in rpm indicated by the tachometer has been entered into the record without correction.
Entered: 1100 rpm
